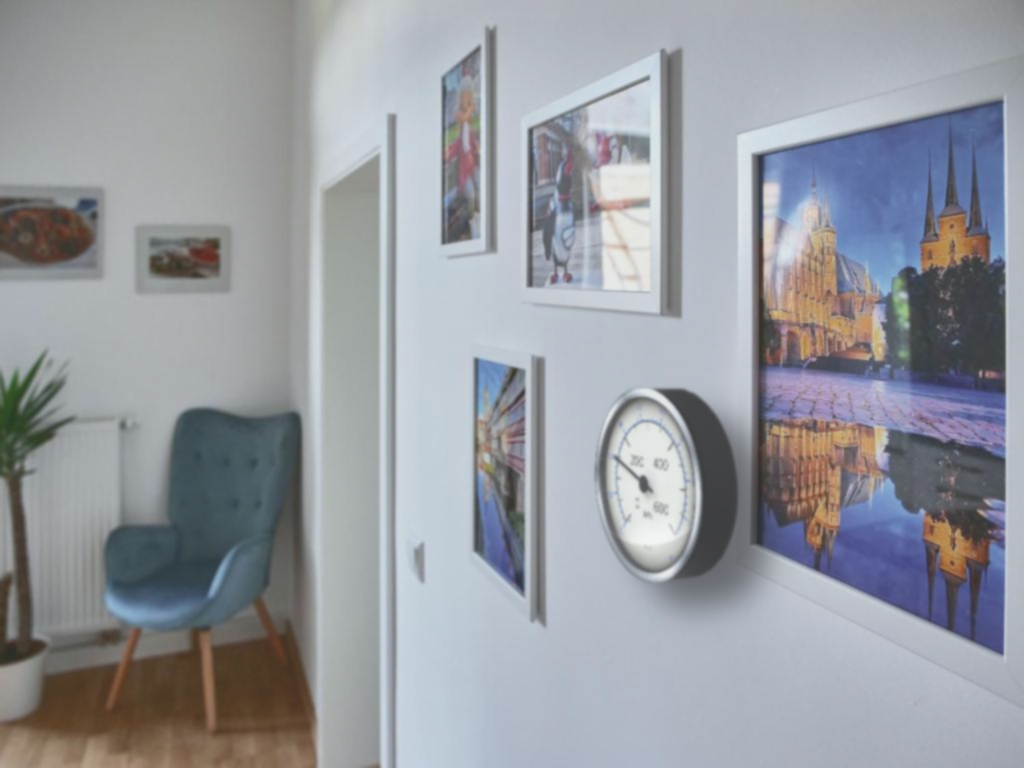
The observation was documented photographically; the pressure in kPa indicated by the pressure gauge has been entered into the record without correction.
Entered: 150 kPa
